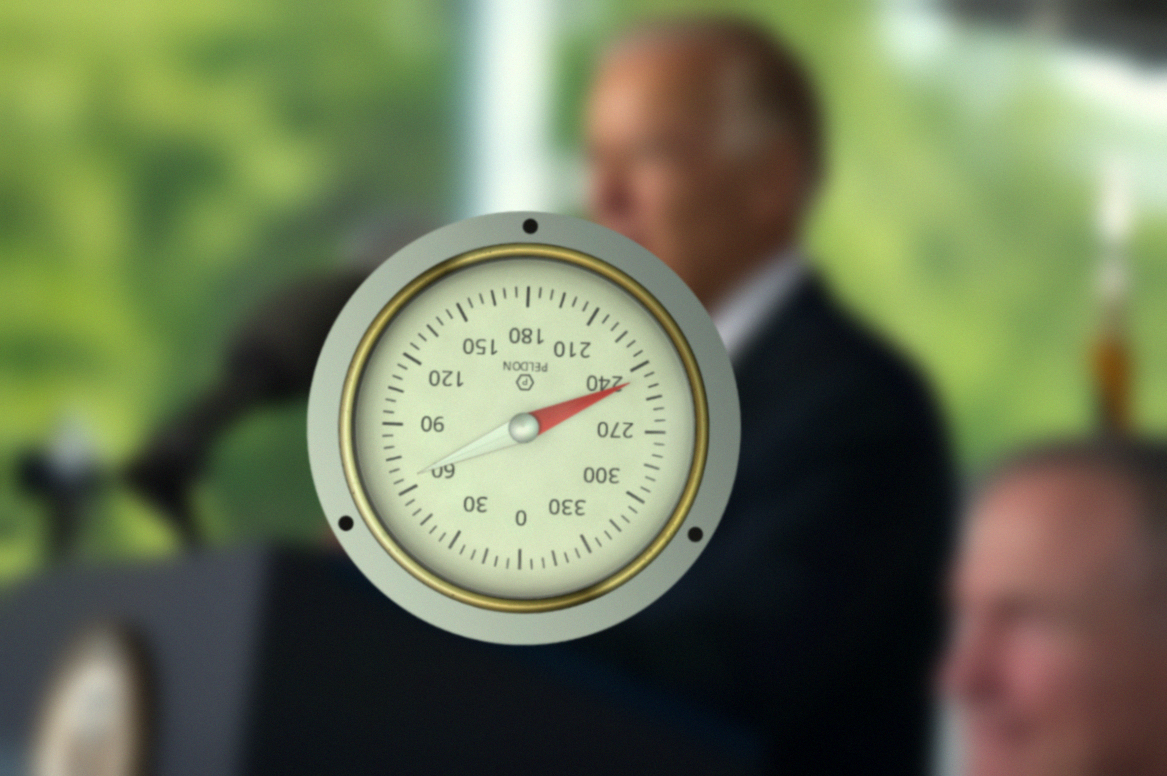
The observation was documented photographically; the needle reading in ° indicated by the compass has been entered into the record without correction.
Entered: 245 °
